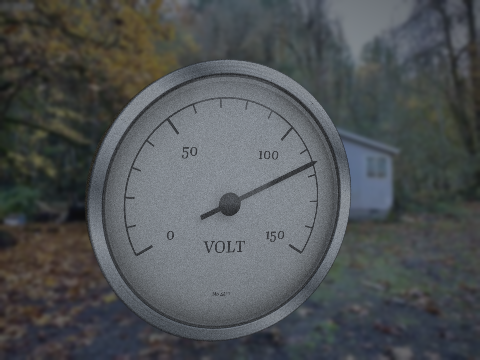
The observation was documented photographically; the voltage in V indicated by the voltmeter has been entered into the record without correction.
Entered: 115 V
